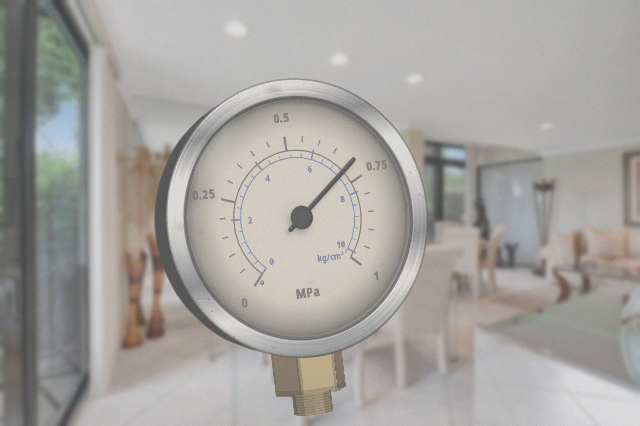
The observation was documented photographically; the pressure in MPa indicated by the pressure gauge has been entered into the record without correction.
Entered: 0.7 MPa
